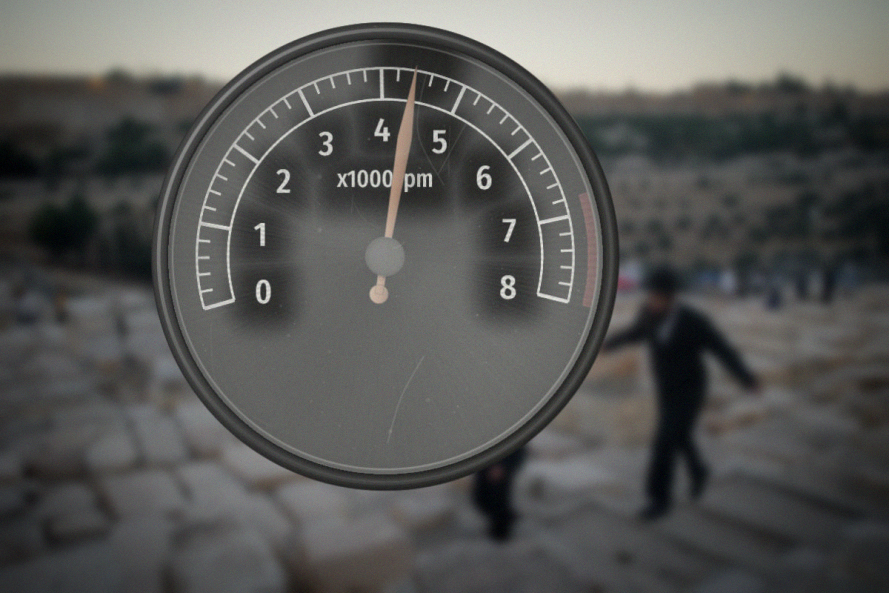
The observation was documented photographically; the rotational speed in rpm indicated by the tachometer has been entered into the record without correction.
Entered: 4400 rpm
